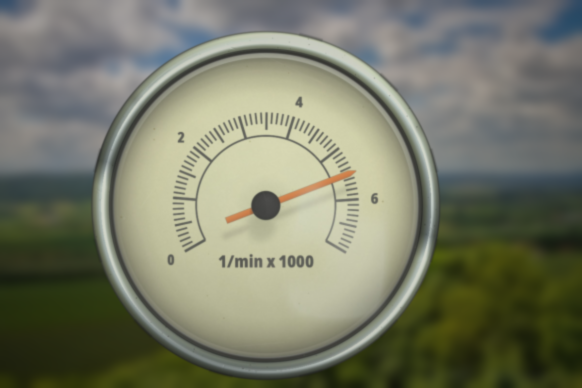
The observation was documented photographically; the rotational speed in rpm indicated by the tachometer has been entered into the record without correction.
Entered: 5500 rpm
